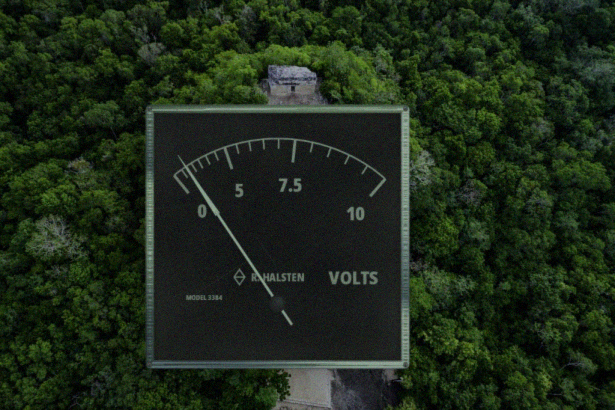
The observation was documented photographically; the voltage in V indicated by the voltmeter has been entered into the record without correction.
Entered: 2.5 V
